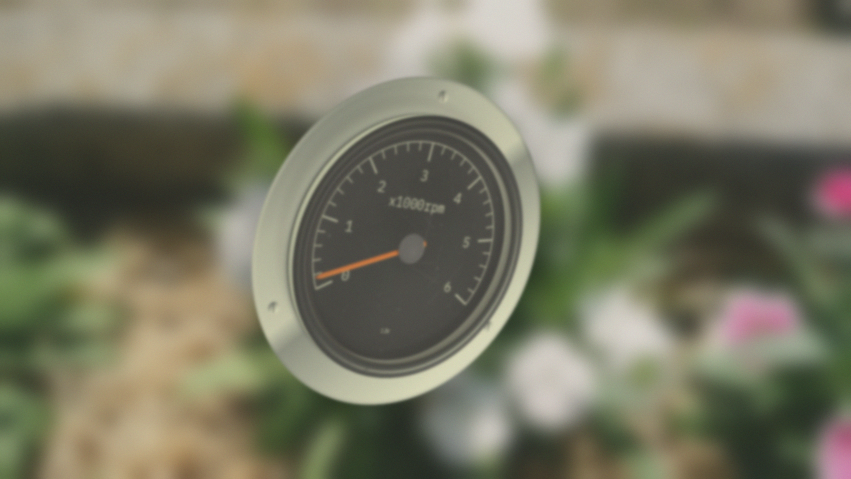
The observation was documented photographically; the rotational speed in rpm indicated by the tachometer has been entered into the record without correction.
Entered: 200 rpm
